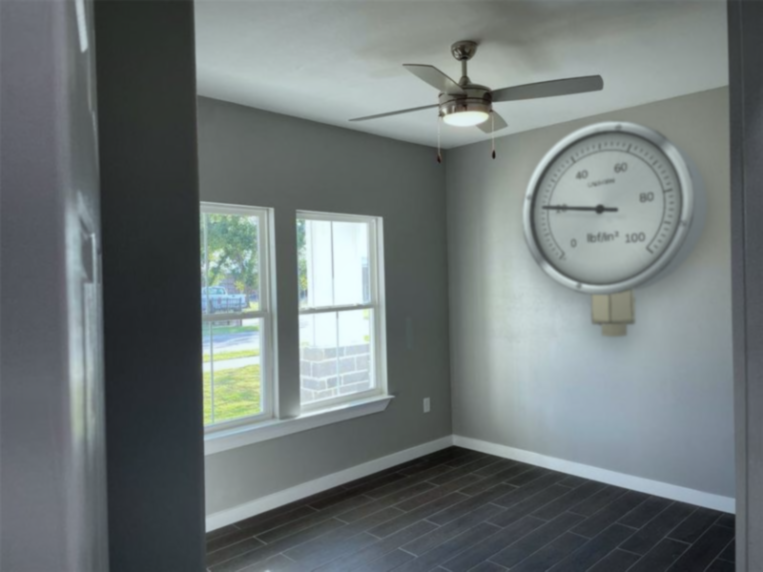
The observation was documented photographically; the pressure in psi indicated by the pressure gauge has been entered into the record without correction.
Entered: 20 psi
